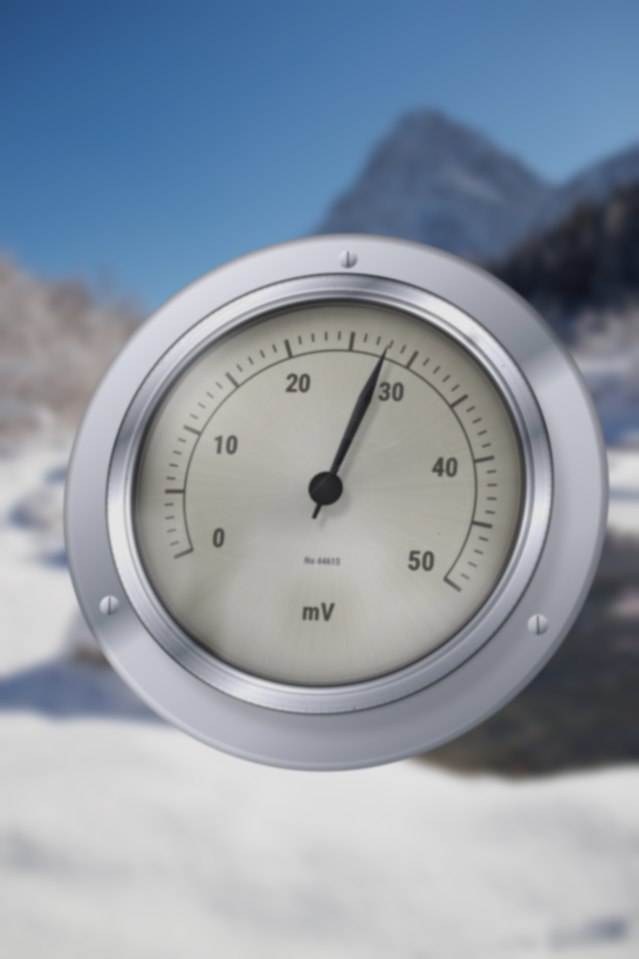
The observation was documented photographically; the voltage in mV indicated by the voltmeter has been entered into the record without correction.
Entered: 28 mV
